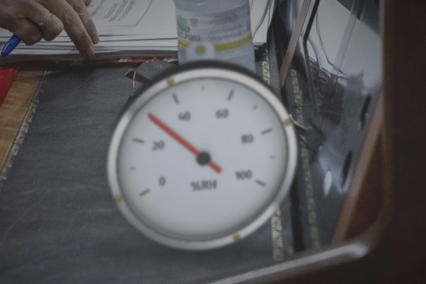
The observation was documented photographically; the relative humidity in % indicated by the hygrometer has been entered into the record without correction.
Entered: 30 %
